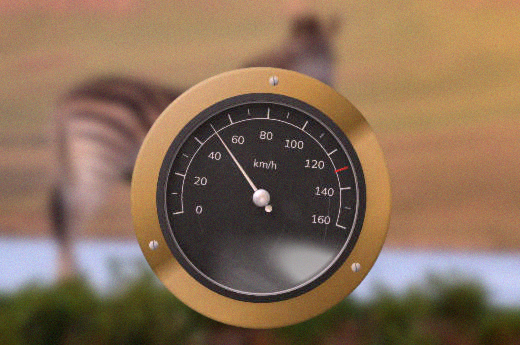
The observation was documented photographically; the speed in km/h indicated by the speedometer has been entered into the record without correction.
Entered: 50 km/h
